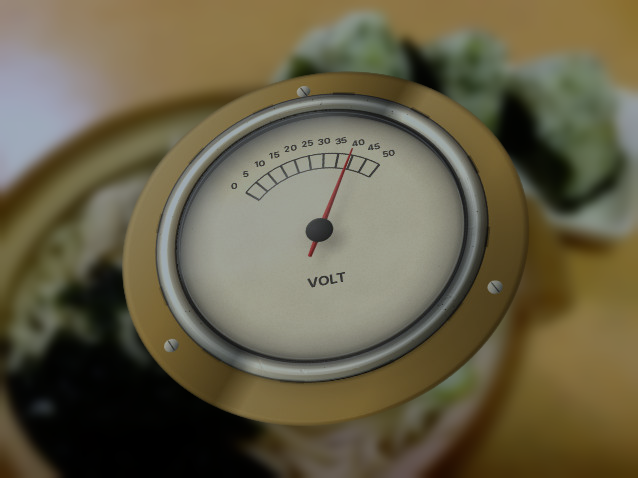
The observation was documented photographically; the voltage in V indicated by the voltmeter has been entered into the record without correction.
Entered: 40 V
